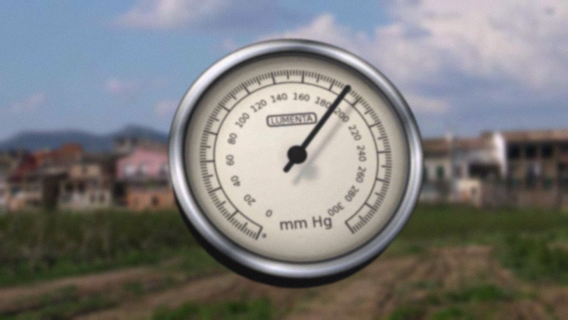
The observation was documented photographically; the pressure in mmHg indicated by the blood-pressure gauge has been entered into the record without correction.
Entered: 190 mmHg
